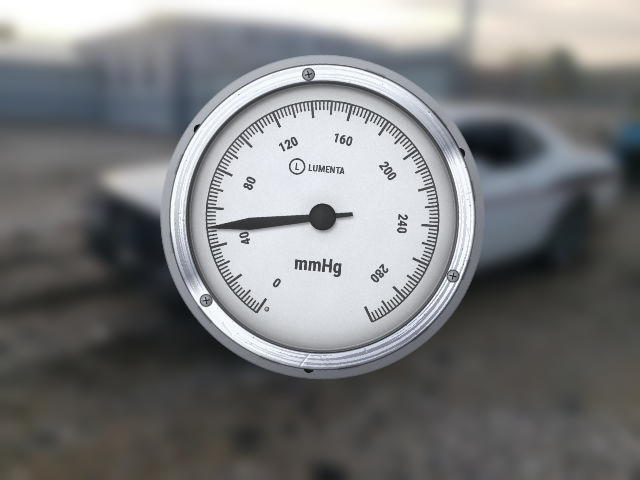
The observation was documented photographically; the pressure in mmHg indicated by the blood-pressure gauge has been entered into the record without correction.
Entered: 50 mmHg
